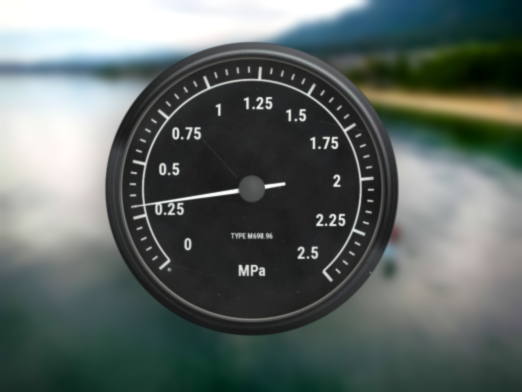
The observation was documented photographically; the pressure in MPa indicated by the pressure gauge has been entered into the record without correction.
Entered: 0.3 MPa
